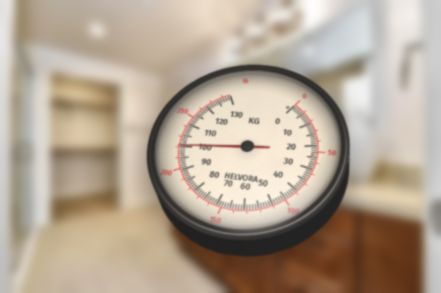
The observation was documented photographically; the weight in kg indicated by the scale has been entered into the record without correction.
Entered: 100 kg
